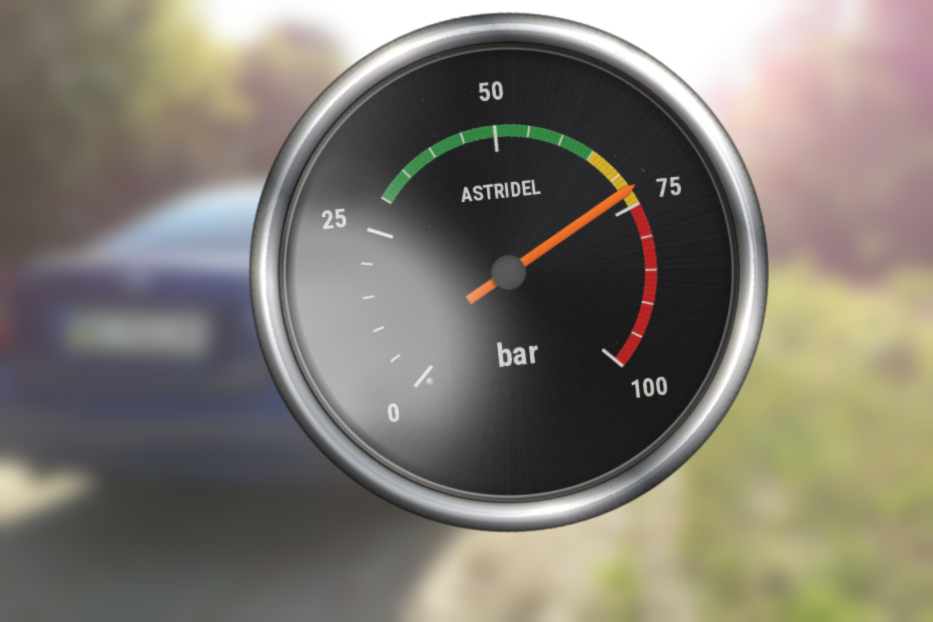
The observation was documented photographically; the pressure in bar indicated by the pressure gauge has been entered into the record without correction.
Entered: 72.5 bar
